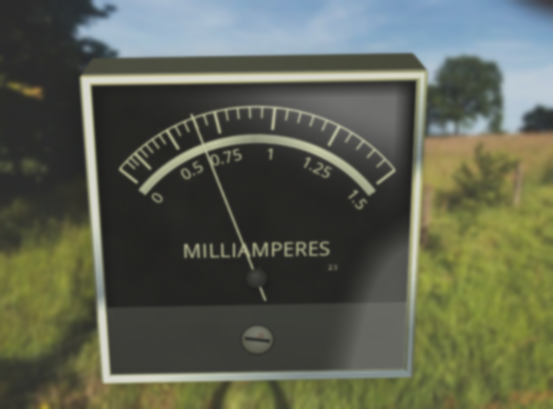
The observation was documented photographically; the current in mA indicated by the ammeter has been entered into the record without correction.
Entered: 0.65 mA
